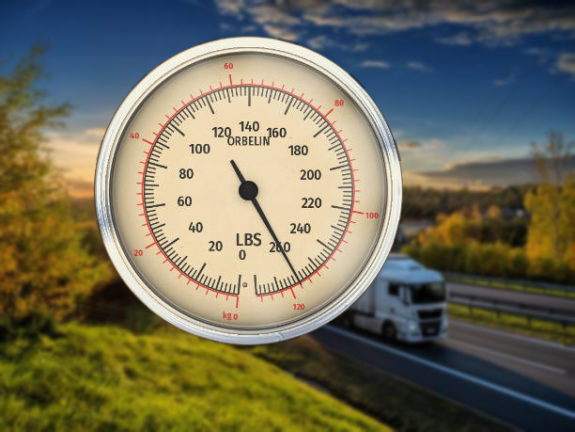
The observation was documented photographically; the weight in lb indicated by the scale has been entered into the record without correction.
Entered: 260 lb
